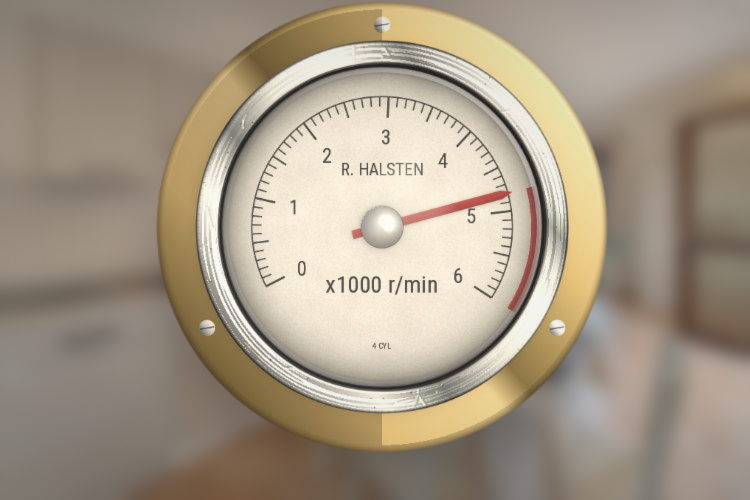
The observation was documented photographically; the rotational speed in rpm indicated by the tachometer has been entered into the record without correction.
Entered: 4800 rpm
